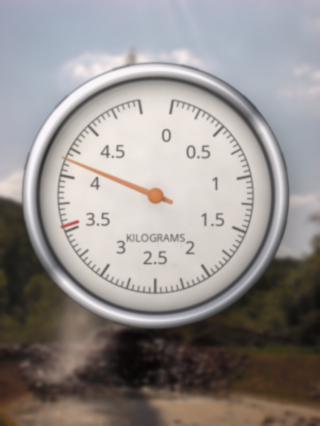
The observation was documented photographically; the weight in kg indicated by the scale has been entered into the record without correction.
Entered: 4.15 kg
